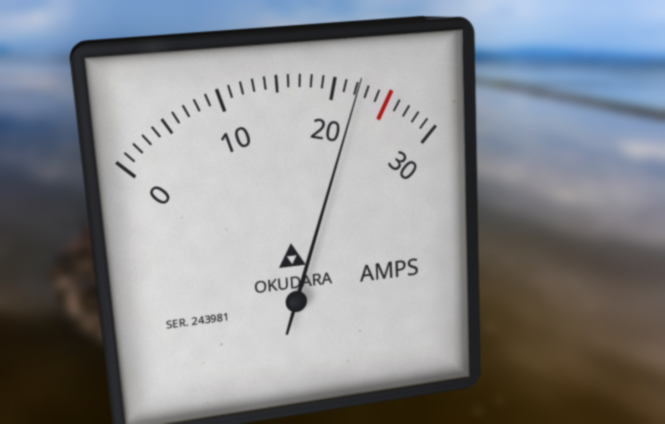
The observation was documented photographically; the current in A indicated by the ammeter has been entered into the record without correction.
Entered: 22 A
